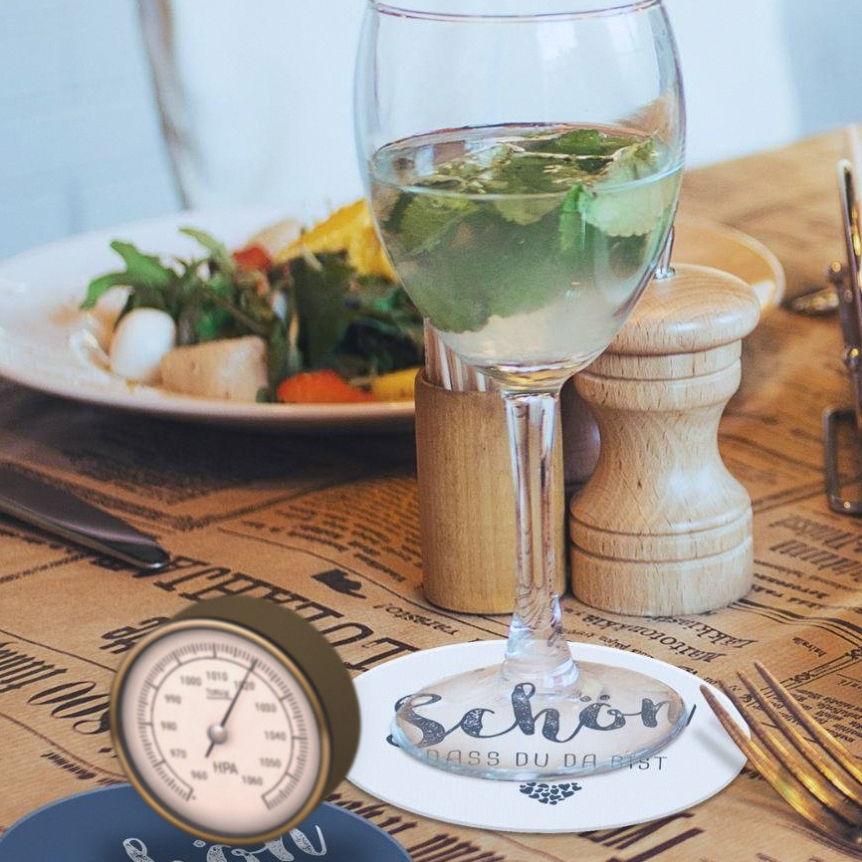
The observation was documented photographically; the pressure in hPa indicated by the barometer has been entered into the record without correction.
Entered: 1020 hPa
